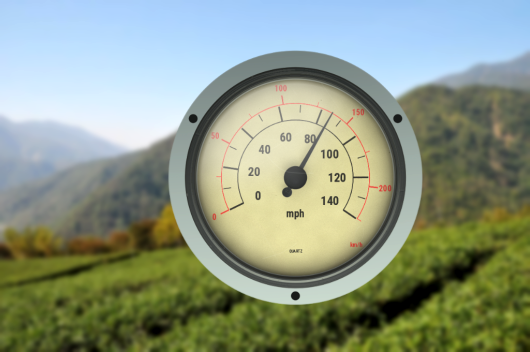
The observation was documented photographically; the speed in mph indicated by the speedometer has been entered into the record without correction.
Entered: 85 mph
